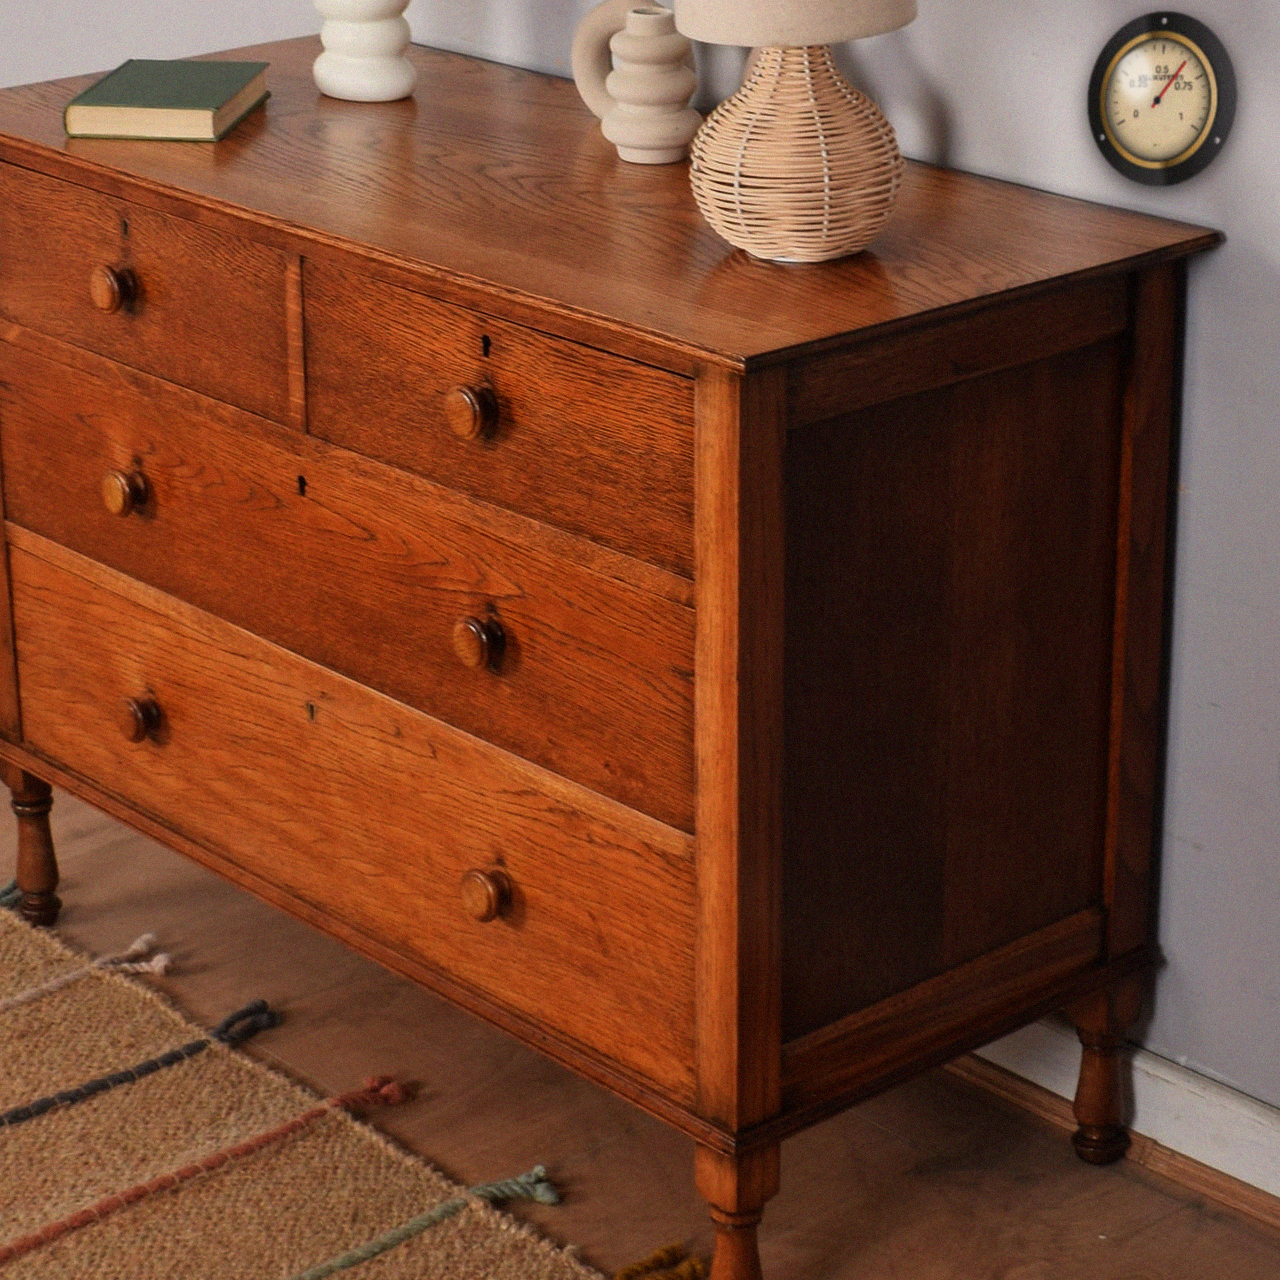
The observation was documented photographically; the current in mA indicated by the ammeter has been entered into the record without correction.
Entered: 0.65 mA
